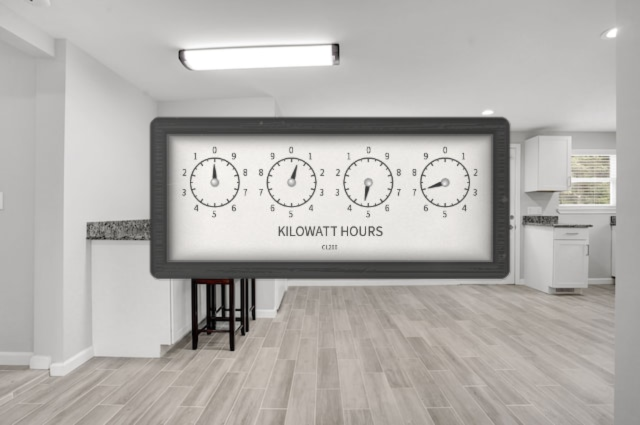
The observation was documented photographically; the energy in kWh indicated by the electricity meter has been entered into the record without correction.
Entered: 47 kWh
